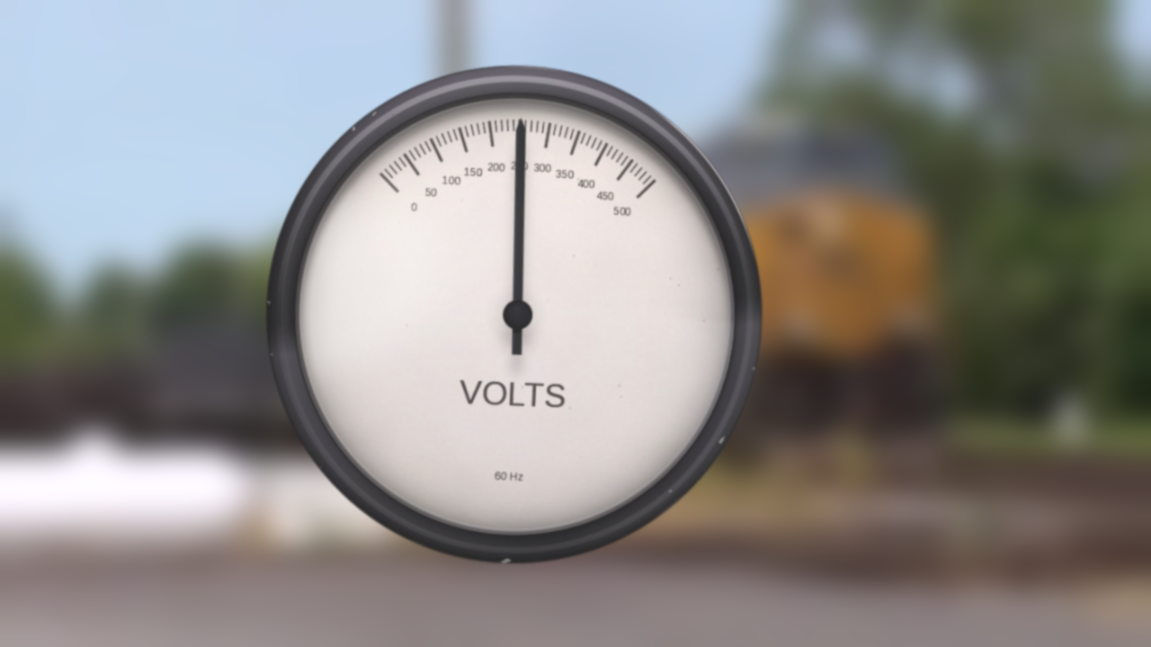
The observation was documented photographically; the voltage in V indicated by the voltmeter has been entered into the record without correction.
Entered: 250 V
